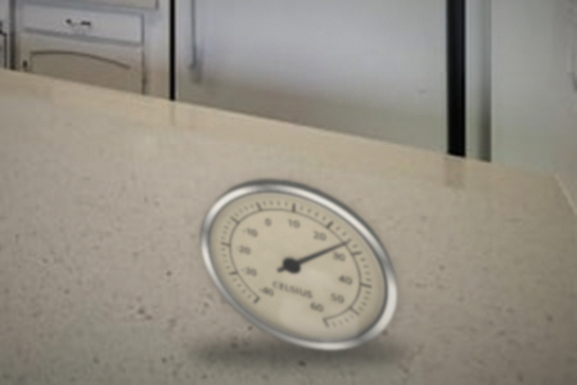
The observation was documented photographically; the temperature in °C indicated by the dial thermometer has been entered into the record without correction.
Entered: 26 °C
